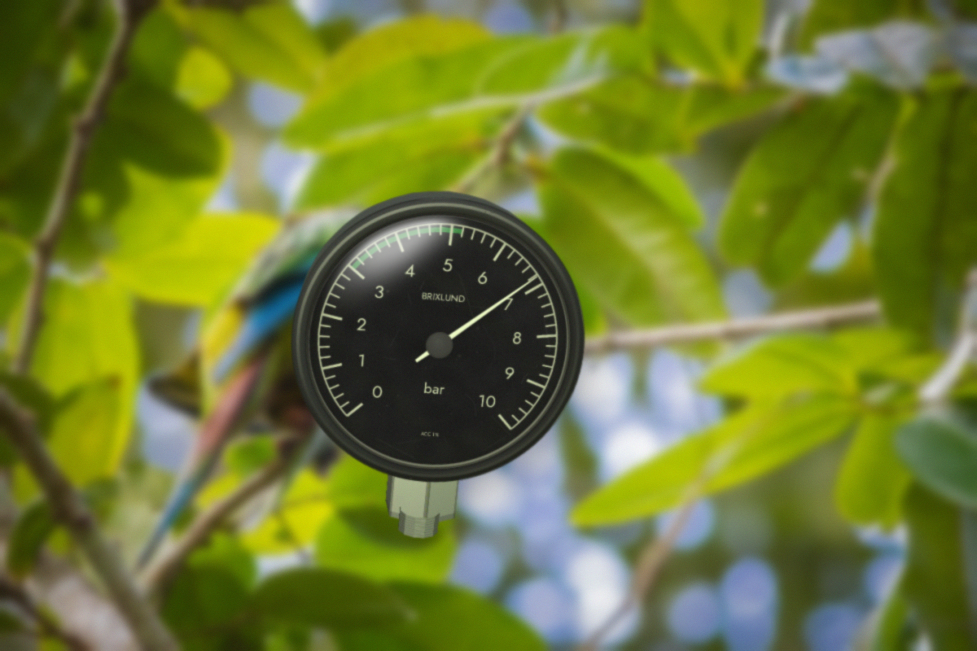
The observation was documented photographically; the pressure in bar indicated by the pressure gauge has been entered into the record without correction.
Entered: 6.8 bar
